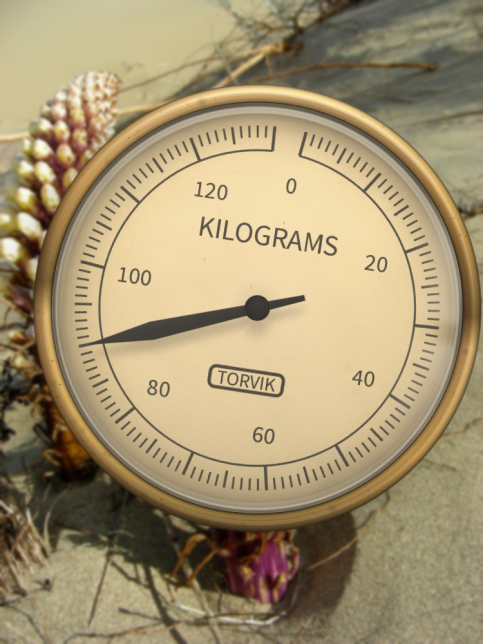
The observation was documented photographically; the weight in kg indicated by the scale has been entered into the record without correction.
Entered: 90 kg
